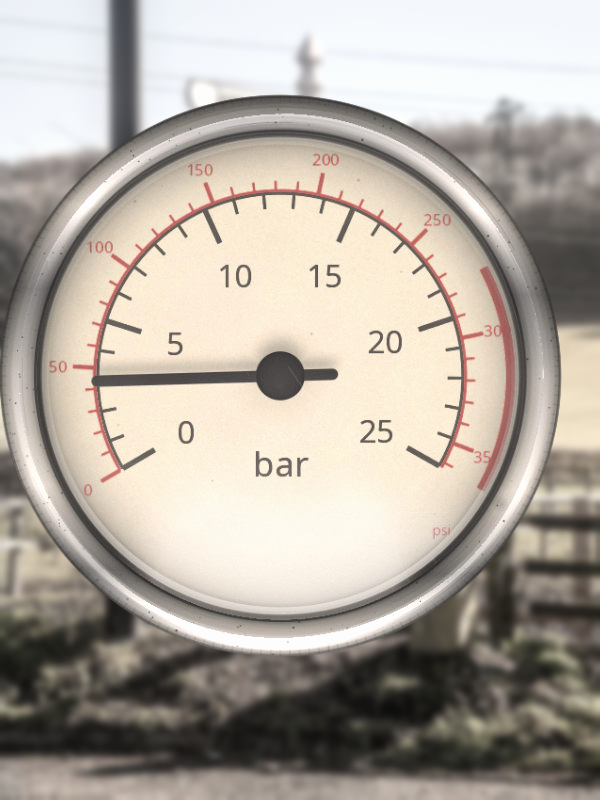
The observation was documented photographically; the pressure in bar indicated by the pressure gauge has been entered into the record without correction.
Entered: 3 bar
